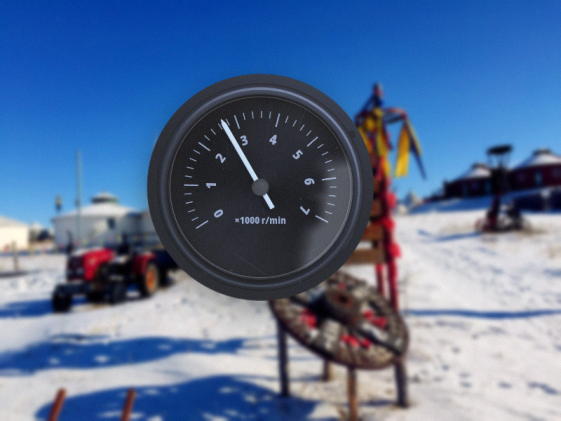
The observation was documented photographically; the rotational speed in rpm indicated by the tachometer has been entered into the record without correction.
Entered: 2700 rpm
